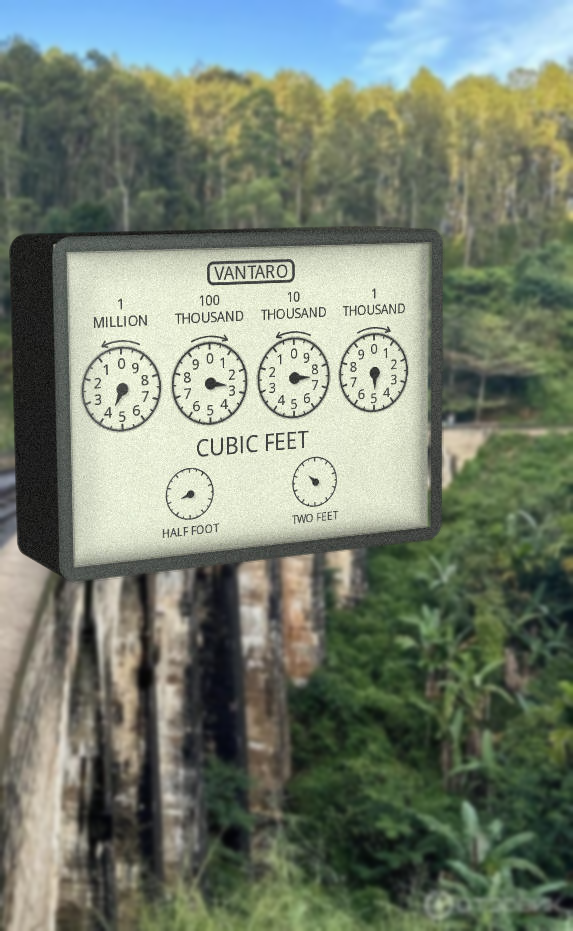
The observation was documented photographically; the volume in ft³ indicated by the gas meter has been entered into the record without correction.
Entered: 427500 ft³
